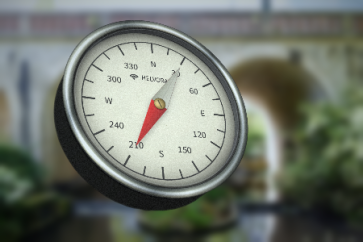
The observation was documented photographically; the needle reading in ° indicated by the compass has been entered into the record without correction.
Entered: 210 °
